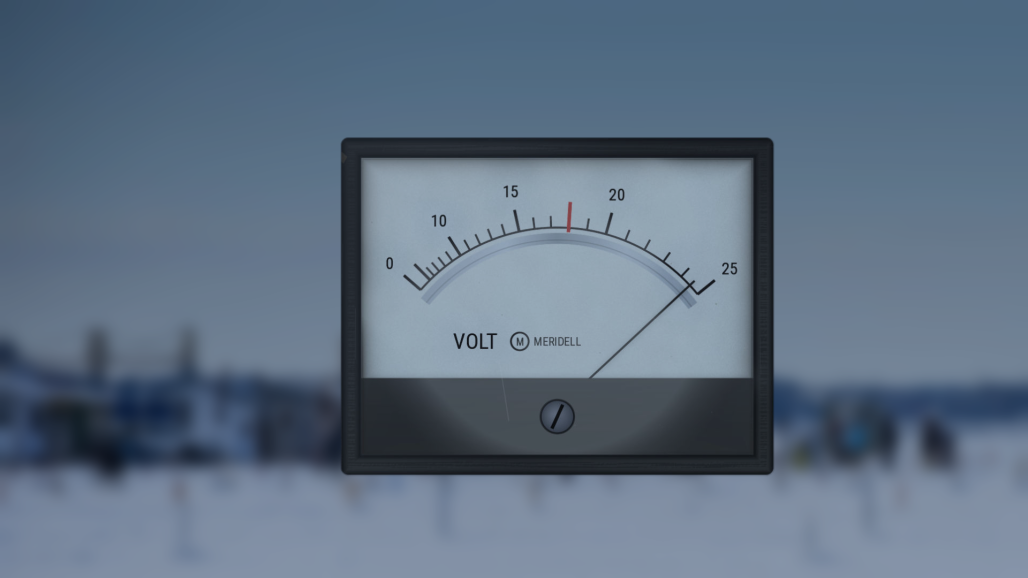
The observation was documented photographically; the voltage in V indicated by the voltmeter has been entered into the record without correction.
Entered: 24.5 V
